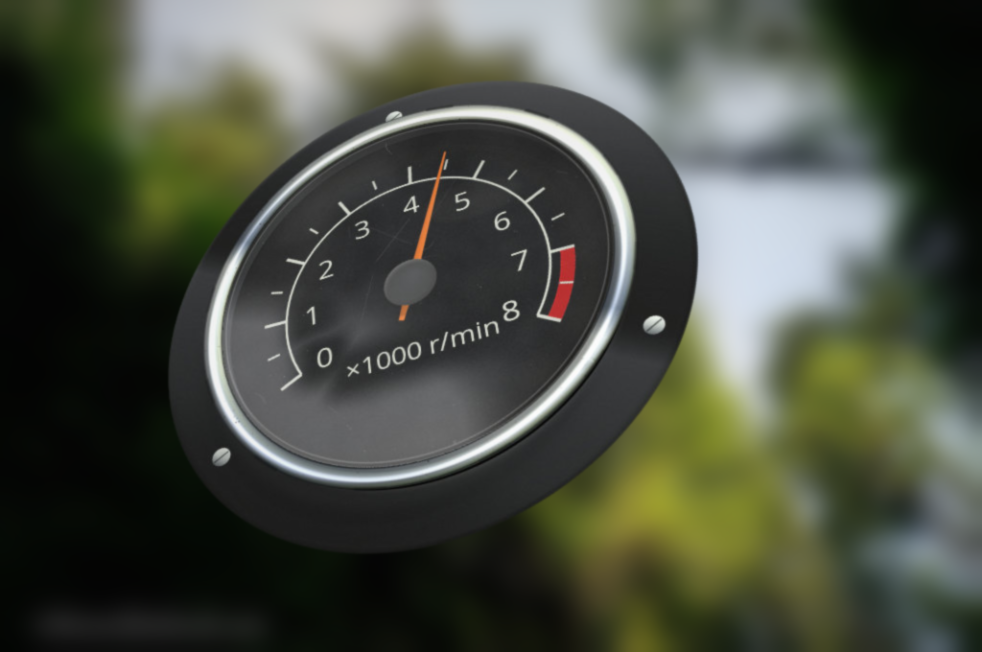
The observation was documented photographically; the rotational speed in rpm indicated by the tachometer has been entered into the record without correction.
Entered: 4500 rpm
